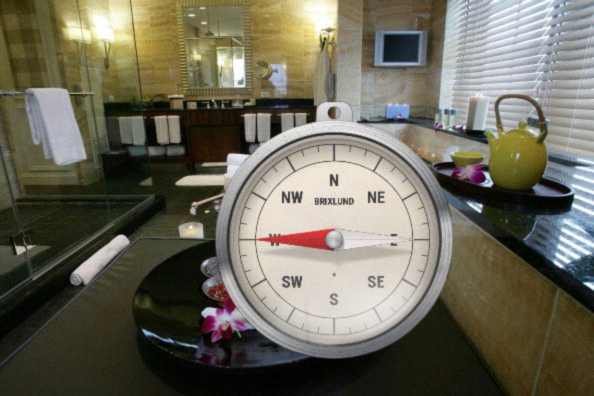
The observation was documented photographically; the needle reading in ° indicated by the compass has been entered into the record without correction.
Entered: 270 °
